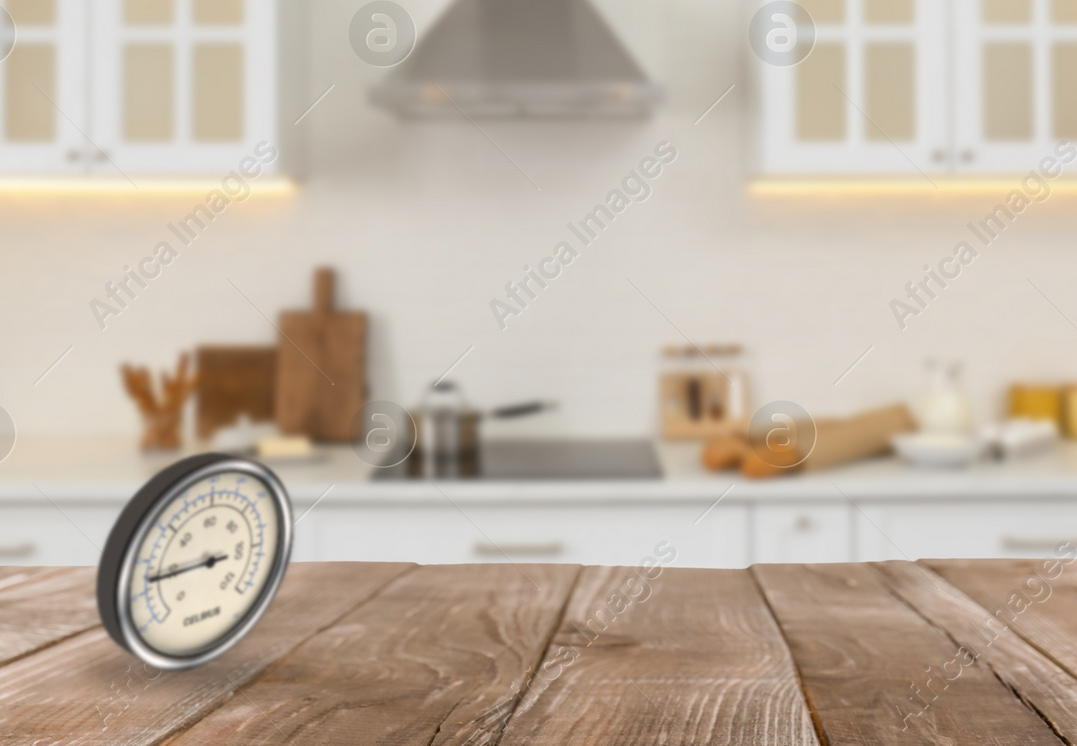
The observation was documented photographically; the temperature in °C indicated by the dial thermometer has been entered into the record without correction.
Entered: 20 °C
